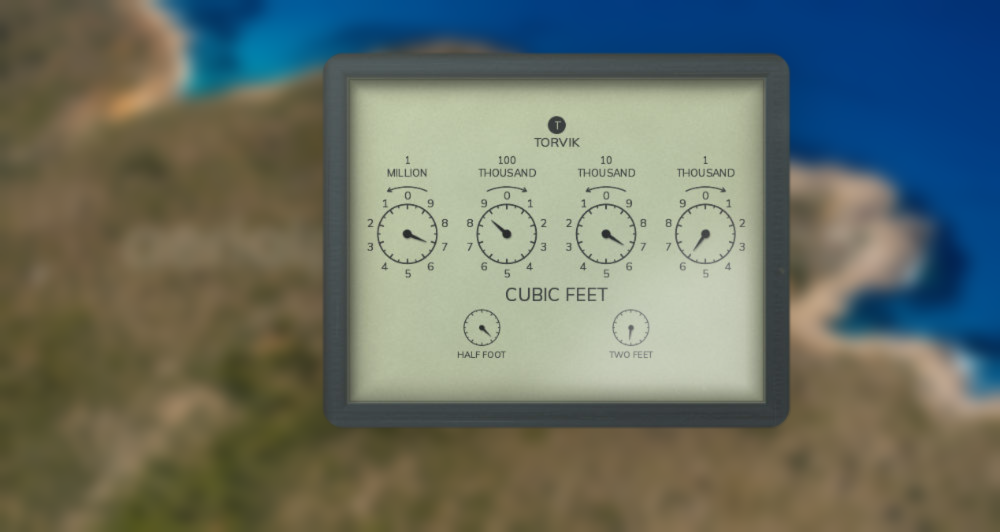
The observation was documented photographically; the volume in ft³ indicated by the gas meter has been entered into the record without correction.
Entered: 686600 ft³
